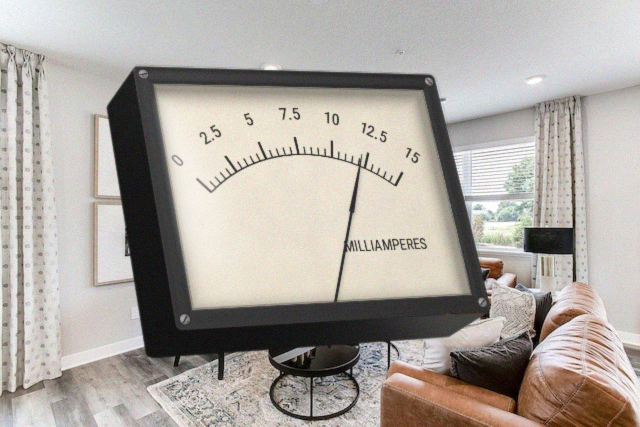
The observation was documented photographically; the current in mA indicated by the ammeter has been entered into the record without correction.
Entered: 12 mA
